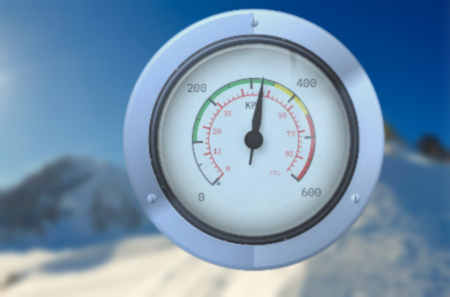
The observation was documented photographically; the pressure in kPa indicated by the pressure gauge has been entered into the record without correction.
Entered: 325 kPa
